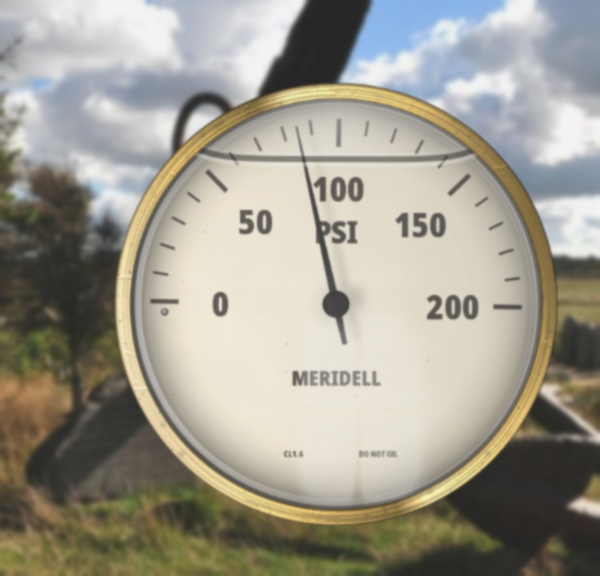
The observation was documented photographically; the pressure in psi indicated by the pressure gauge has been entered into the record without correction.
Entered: 85 psi
